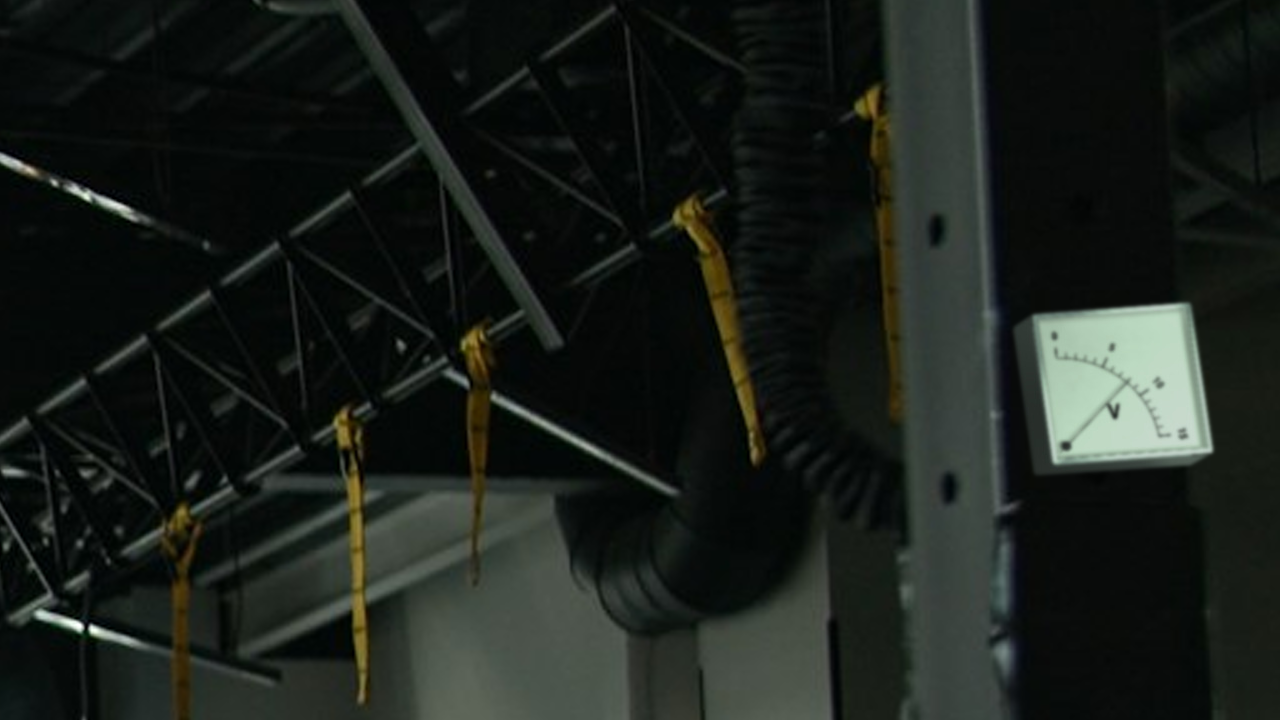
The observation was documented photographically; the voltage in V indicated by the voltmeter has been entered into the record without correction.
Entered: 8 V
